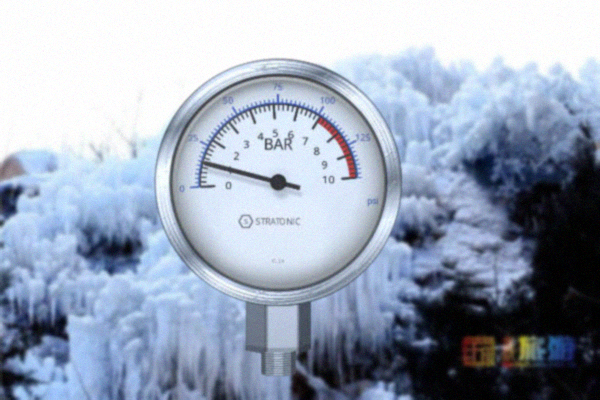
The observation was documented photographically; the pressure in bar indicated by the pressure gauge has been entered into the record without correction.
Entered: 1 bar
